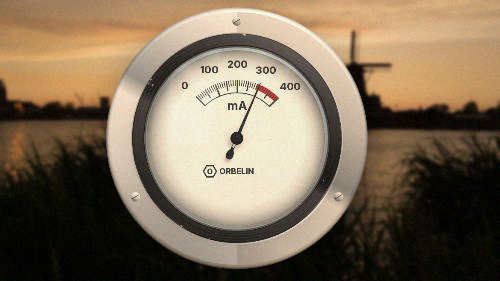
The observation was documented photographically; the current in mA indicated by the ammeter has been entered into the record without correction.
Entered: 300 mA
